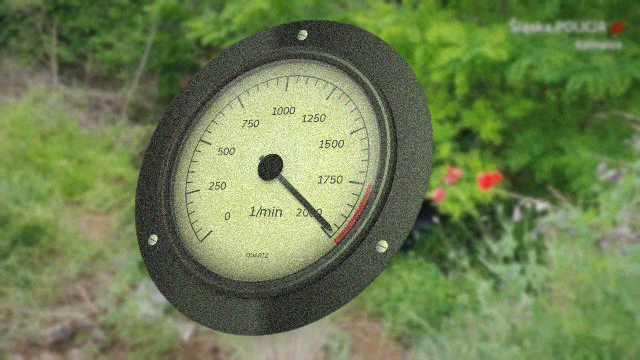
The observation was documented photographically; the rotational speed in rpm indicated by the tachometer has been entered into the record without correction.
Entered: 1975 rpm
